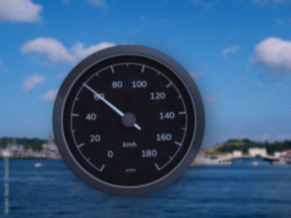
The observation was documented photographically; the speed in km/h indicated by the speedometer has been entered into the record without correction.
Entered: 60 km/h
